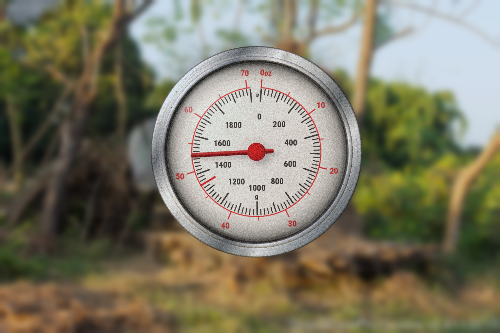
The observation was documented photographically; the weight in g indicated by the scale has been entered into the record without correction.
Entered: 1500 g
